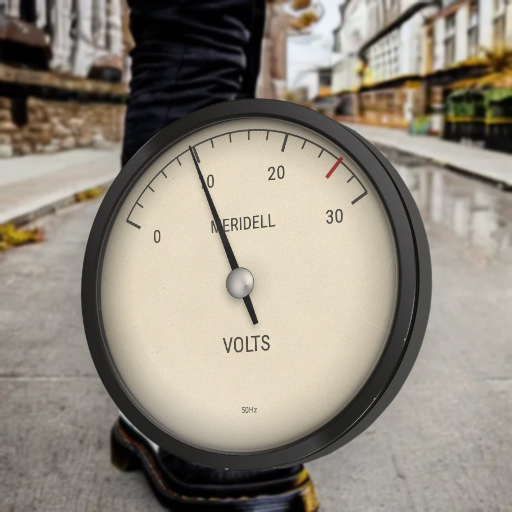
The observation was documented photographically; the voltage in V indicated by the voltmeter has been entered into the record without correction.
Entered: 10 V
